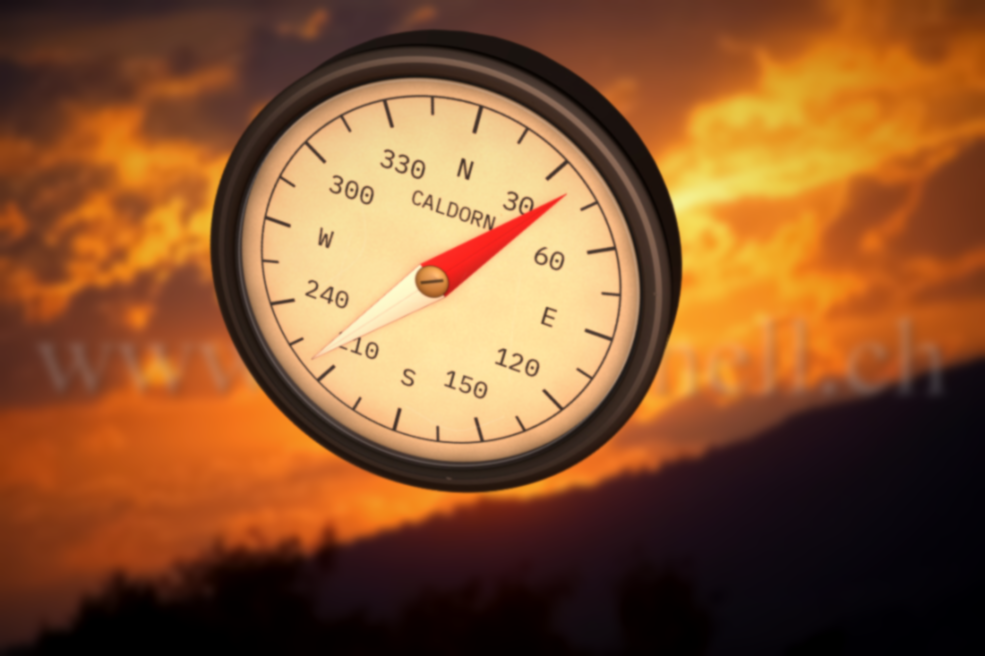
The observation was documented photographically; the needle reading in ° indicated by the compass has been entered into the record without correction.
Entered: 37.5 °
